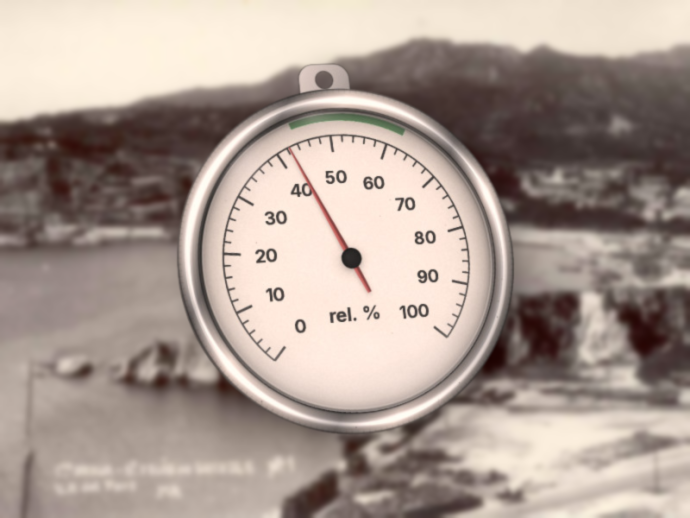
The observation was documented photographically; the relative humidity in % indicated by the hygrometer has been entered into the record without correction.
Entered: 42 %
